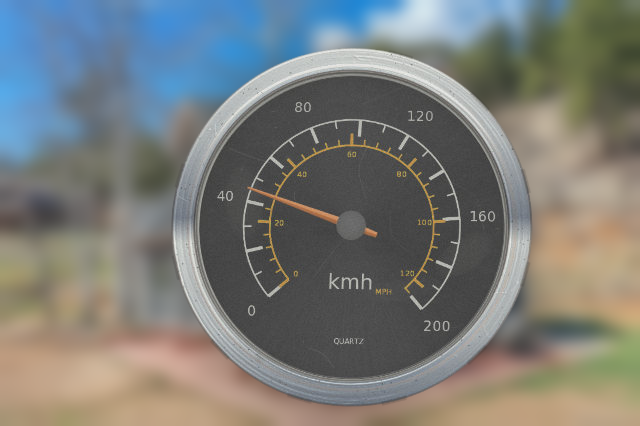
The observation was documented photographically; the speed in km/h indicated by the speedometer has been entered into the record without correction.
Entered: 45 km/h
